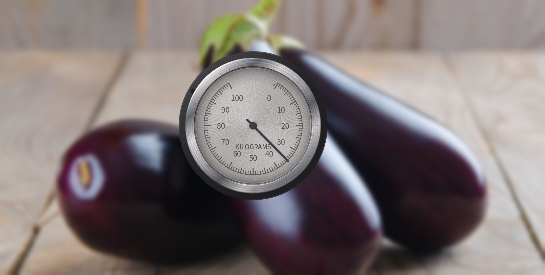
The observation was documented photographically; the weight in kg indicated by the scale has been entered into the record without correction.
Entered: 35 kg
